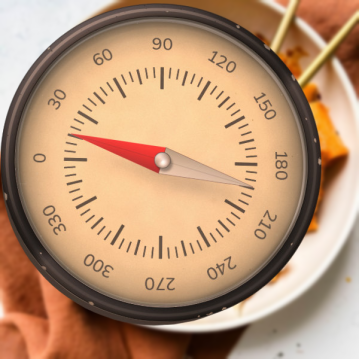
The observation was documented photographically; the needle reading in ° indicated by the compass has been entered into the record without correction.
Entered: 15 °
